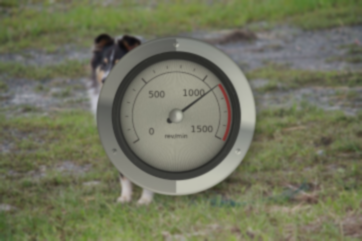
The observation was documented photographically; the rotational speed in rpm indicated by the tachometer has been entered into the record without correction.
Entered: 1100 rpm
